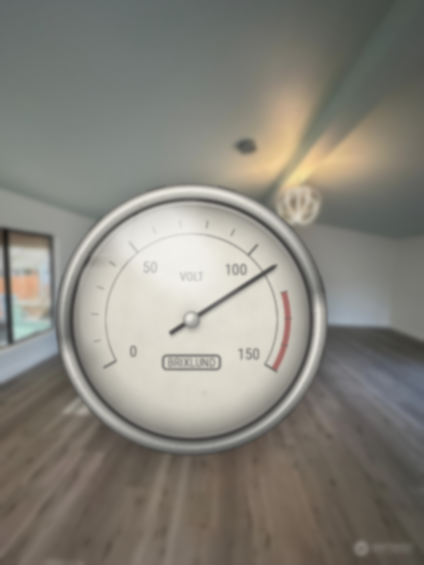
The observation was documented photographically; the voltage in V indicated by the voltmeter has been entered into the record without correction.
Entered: 110 V
